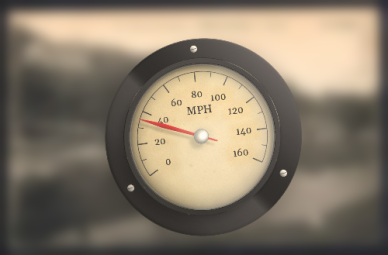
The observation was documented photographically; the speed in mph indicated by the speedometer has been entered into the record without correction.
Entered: 35 mph
